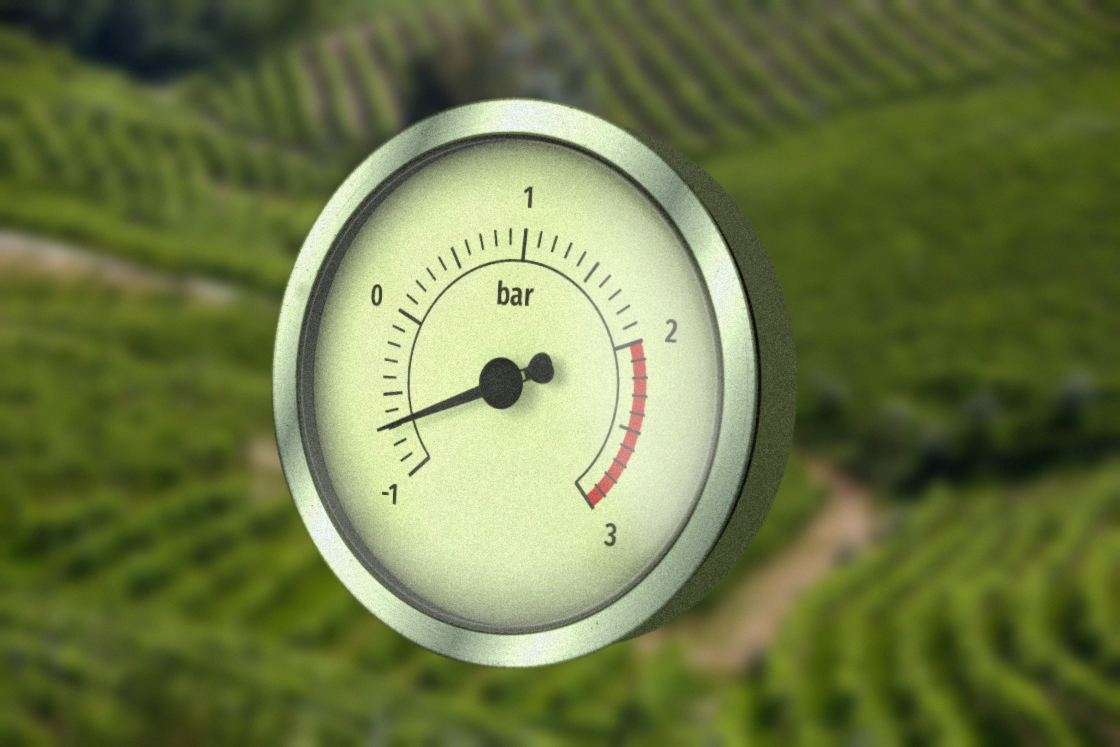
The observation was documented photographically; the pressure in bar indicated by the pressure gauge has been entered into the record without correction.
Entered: -0.7 bar
